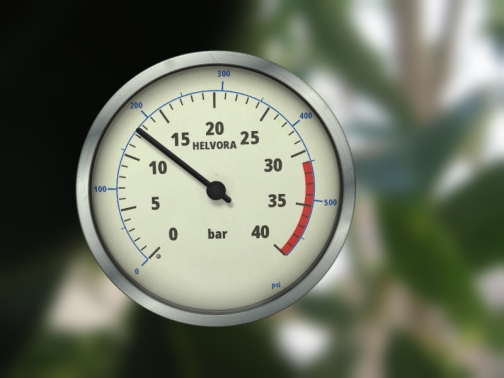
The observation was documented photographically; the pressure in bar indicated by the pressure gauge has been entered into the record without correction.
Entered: 12.5 bar
